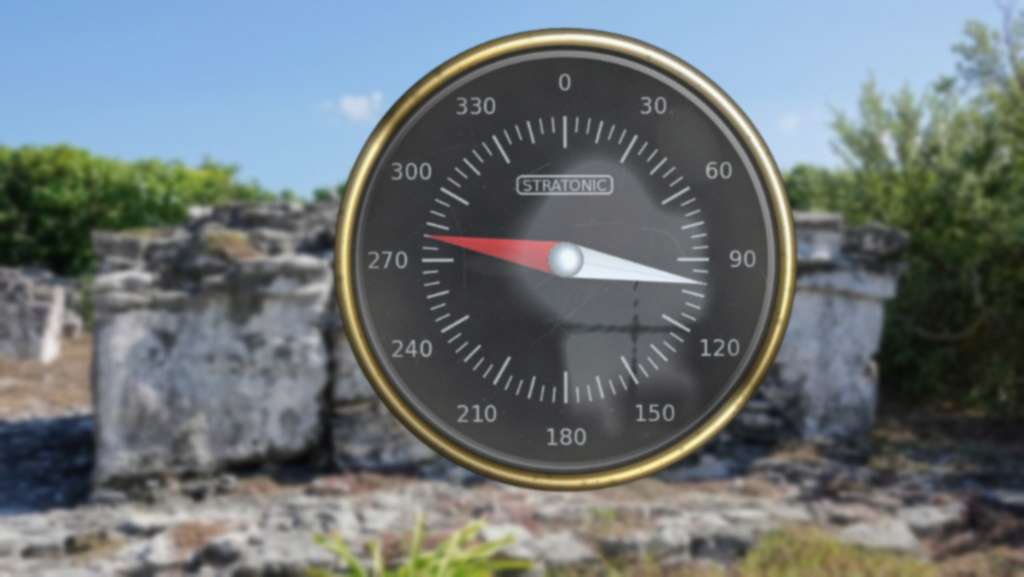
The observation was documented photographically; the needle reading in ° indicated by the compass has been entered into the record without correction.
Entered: 280 °
